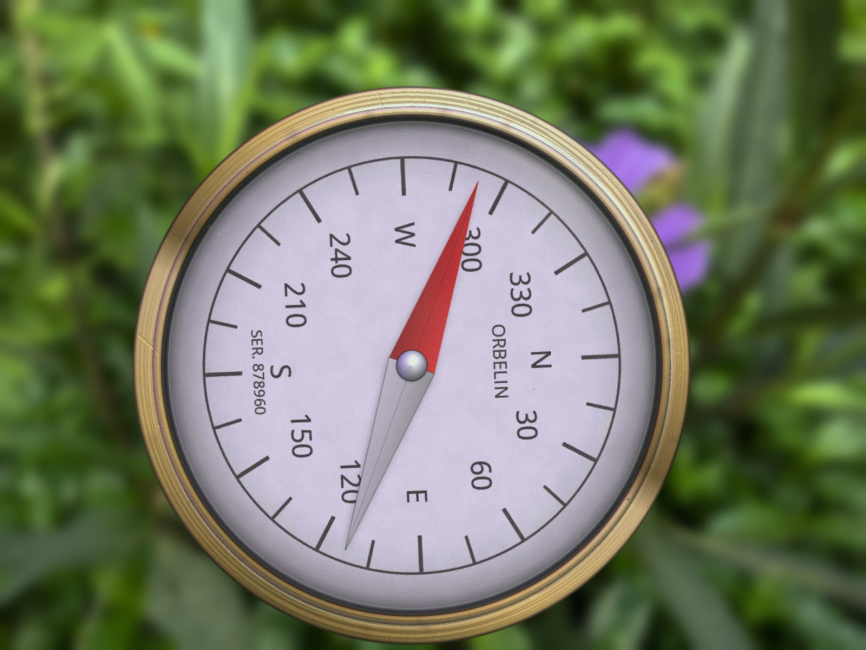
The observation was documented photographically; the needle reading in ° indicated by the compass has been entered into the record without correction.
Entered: 292.5 °
